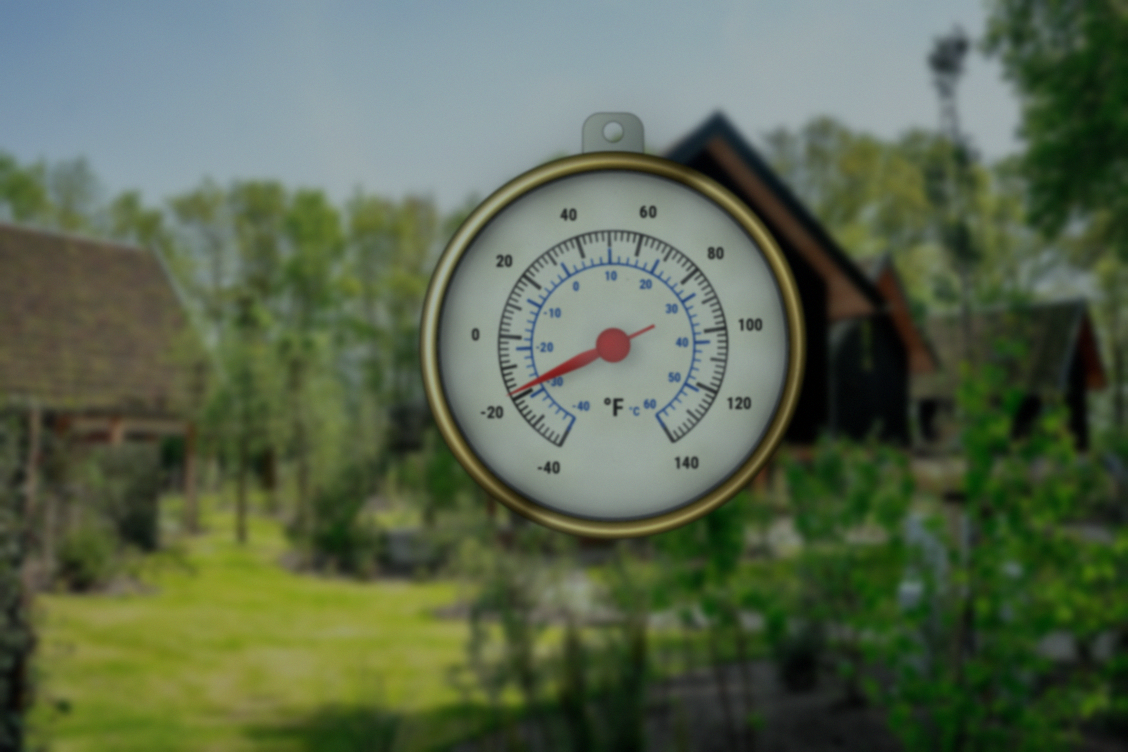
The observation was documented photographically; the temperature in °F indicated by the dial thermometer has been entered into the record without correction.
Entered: -18 °F
